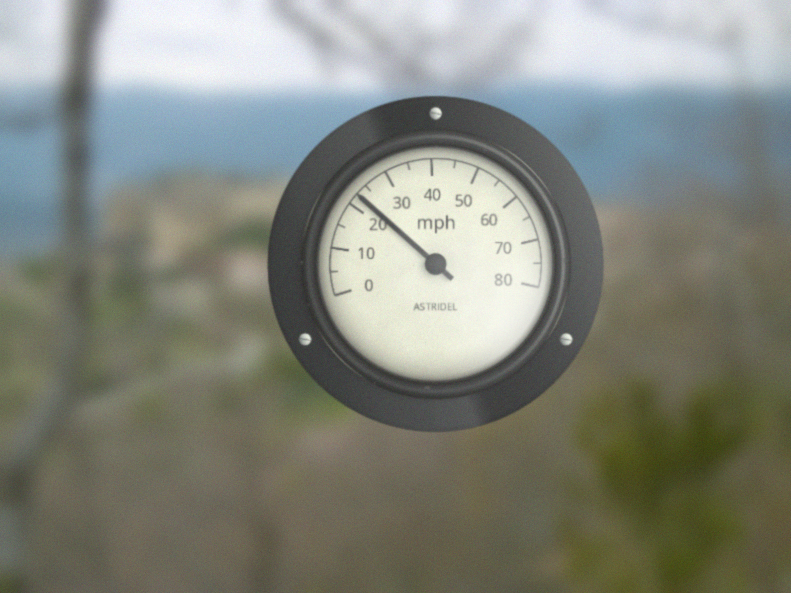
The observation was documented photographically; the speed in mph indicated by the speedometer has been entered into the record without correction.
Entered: 22.5 mph
